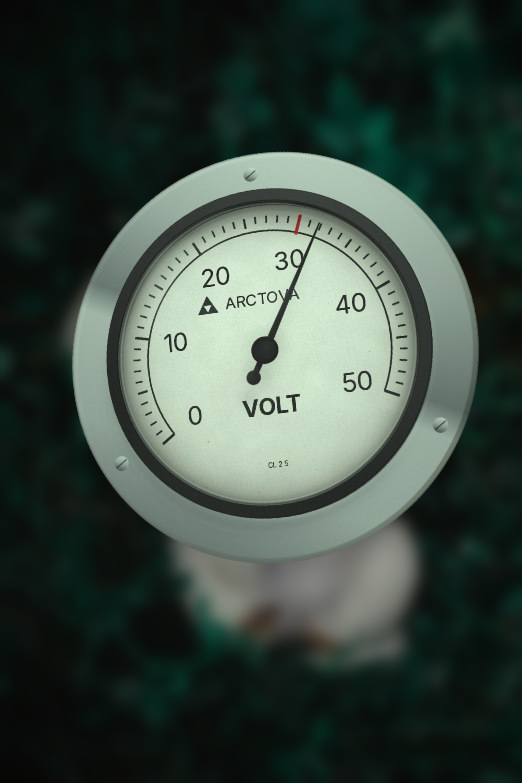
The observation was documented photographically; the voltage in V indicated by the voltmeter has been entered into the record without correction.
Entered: 32 V
